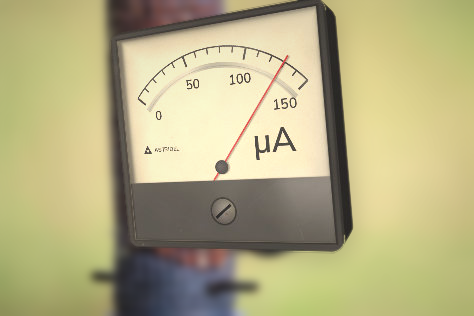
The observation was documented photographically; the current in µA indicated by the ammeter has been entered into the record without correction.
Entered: 130 µA
